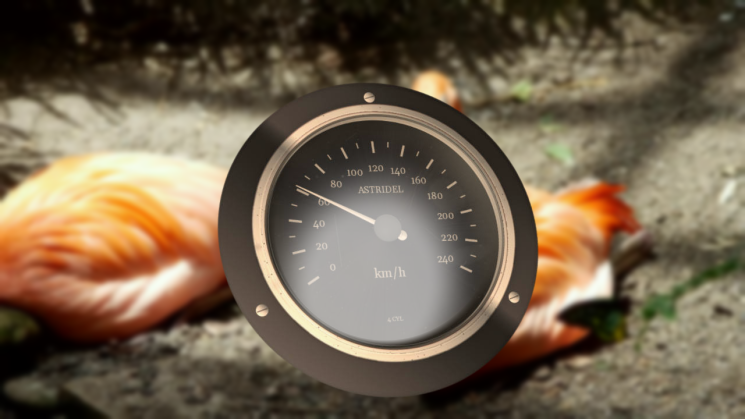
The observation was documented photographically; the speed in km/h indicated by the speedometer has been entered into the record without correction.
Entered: 60 km/h
